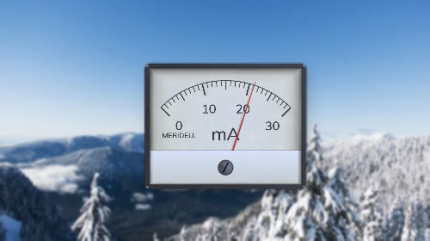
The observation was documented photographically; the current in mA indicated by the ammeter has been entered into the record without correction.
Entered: 21 mA
